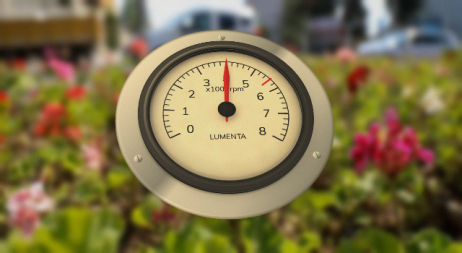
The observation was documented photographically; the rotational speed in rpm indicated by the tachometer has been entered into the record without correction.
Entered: 4000 rpm
